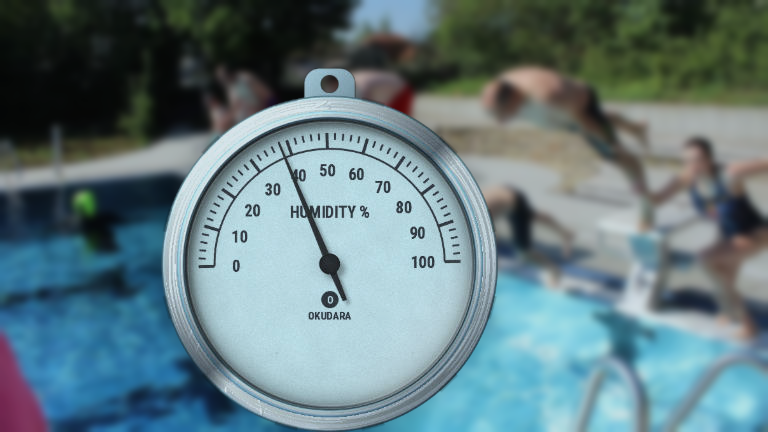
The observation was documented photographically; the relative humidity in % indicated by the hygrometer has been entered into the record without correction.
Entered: 38 %
